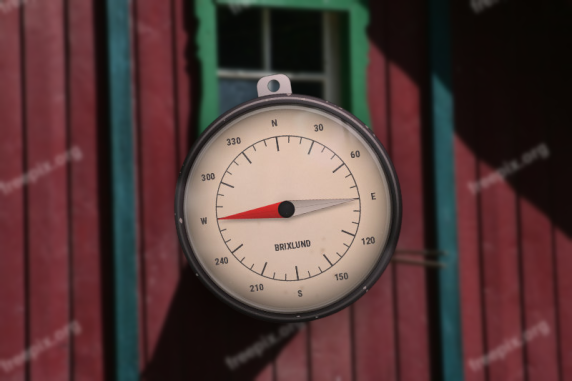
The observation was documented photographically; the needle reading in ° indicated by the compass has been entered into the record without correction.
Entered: 270 °
